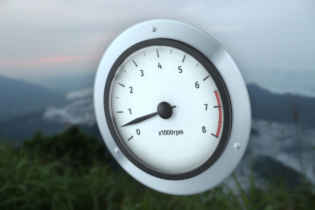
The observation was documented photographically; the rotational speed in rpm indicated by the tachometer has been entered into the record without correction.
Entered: 500 rpm
